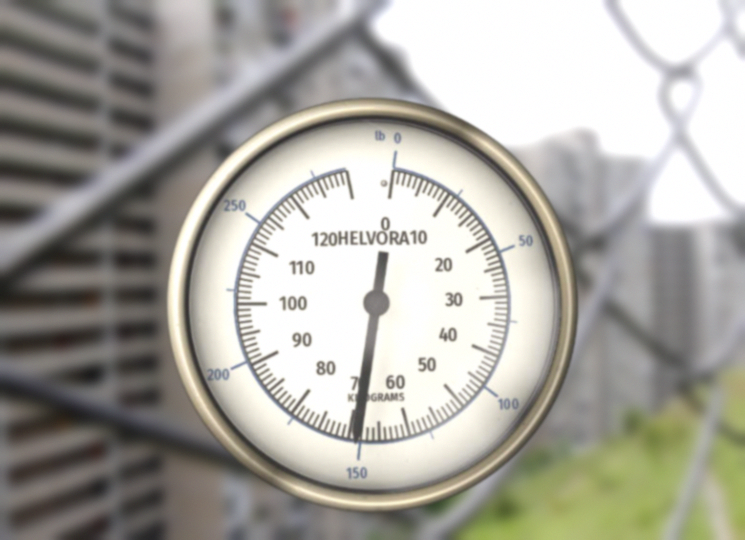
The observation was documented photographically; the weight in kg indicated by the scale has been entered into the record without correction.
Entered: 69 kg
